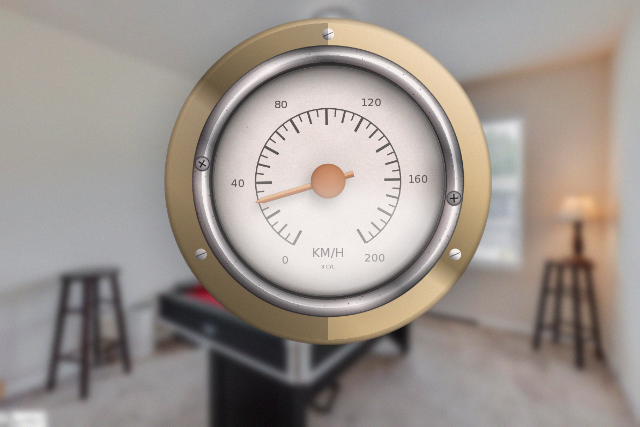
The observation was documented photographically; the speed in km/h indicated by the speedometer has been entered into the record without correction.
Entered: 30 km/h
